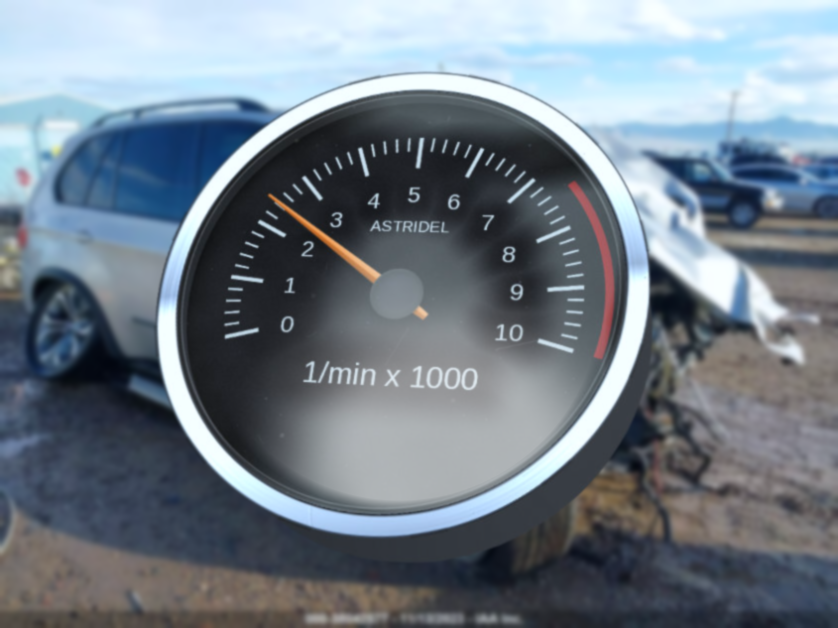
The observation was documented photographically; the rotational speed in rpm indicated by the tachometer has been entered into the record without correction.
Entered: 2400 rpm
